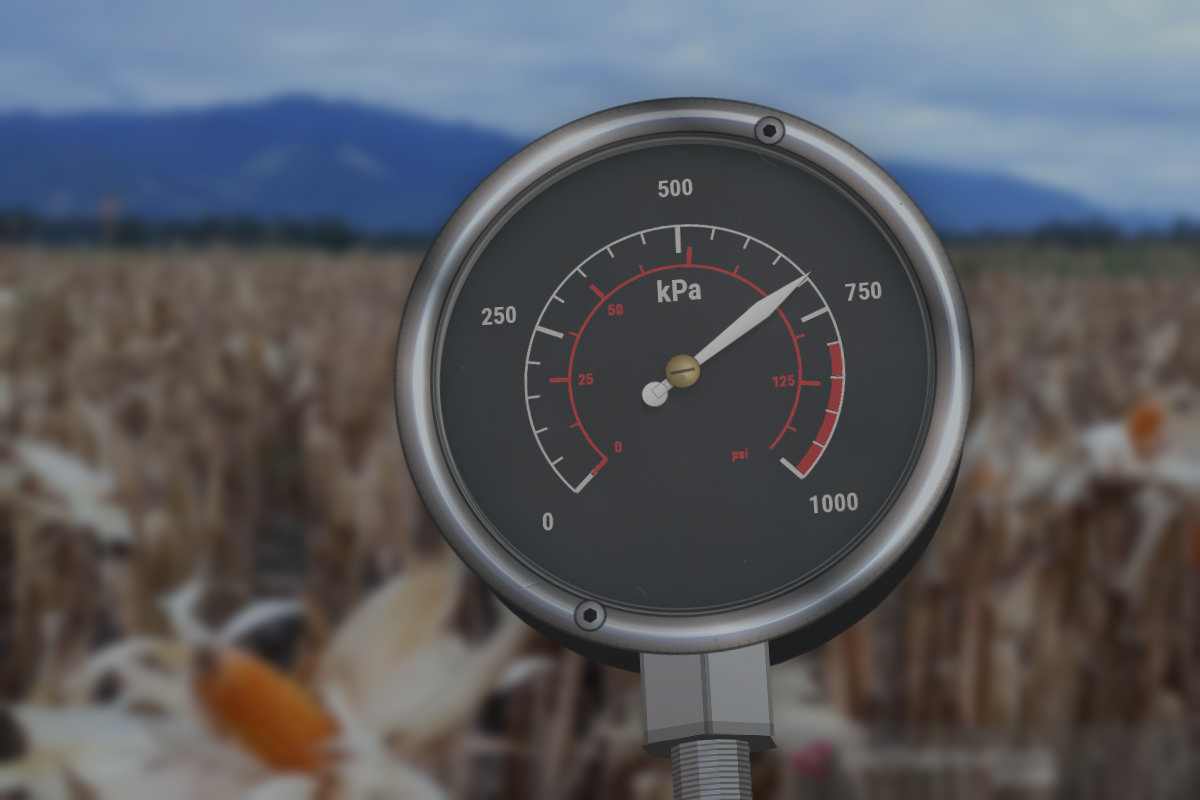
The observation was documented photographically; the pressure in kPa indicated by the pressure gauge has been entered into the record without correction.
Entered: 700 kPa
